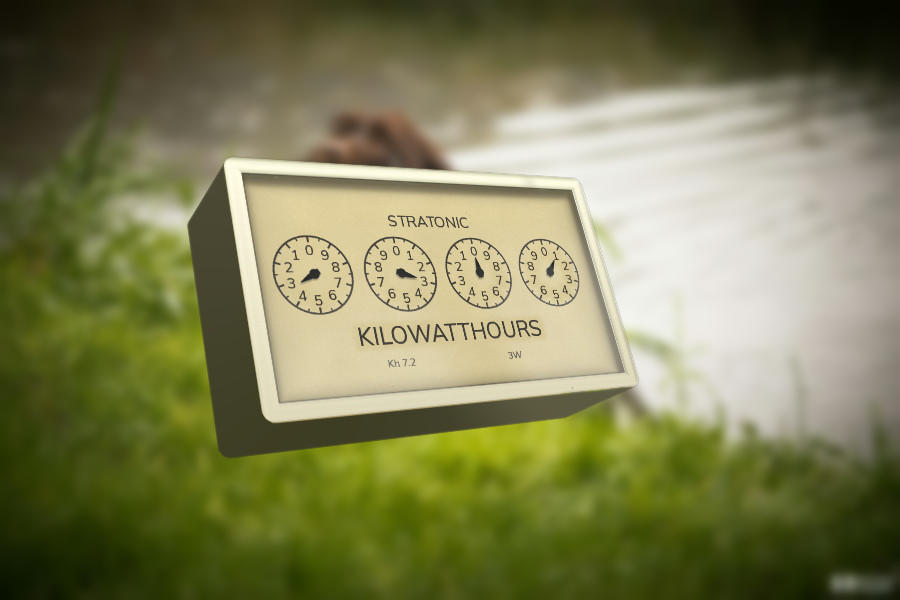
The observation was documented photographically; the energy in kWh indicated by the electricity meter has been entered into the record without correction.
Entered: 3301 kWh
